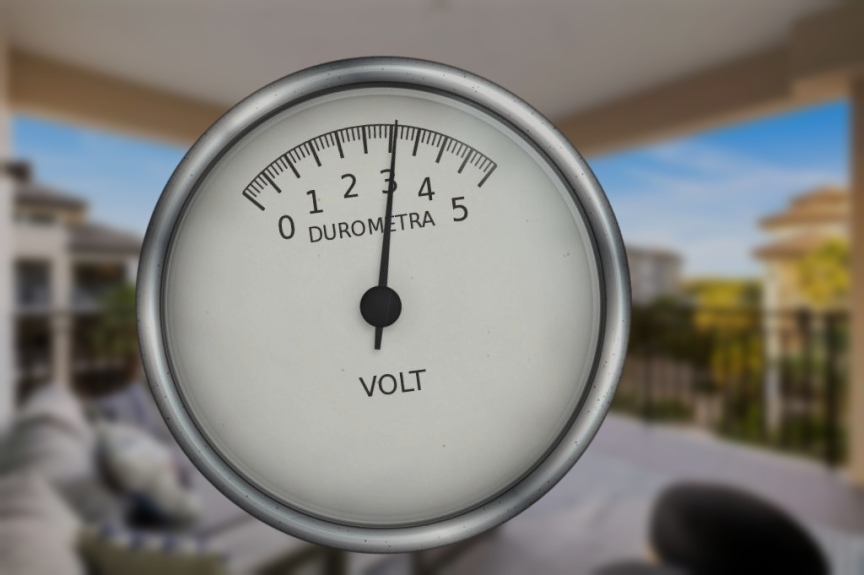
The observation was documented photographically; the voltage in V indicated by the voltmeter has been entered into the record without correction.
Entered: 3.1 V
